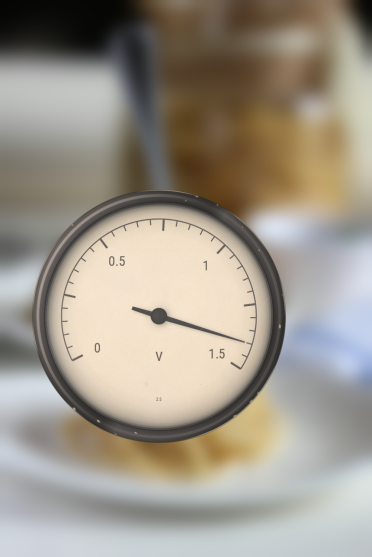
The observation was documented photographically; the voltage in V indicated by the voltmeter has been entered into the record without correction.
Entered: 1.4 V
